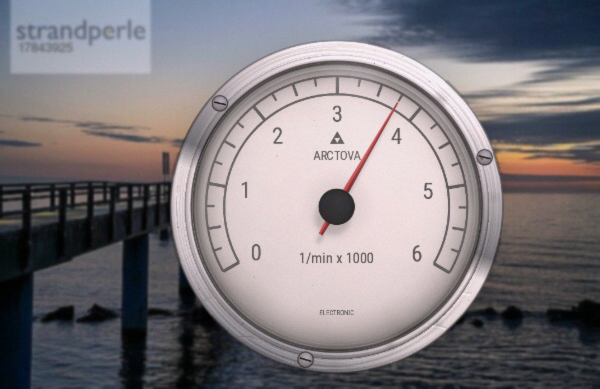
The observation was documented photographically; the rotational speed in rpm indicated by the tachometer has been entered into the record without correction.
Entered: 3750 rpm
